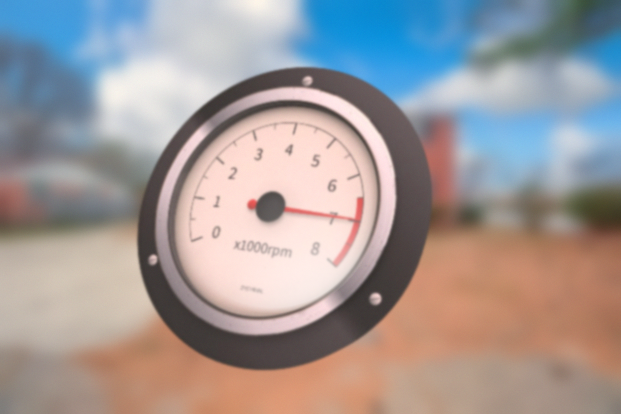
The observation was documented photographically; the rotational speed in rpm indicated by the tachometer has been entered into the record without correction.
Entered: 7000 rpm
